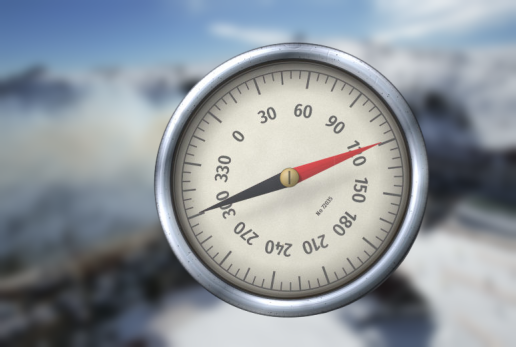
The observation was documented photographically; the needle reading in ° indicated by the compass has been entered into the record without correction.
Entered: 120 °
